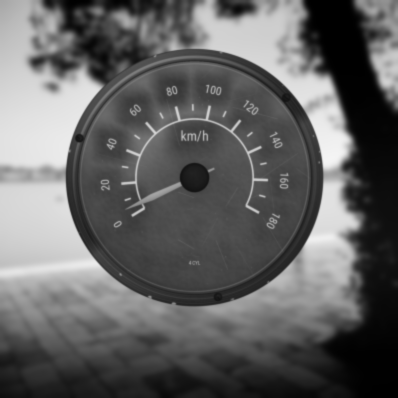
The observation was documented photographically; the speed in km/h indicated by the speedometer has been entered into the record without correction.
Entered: 5 km/h
